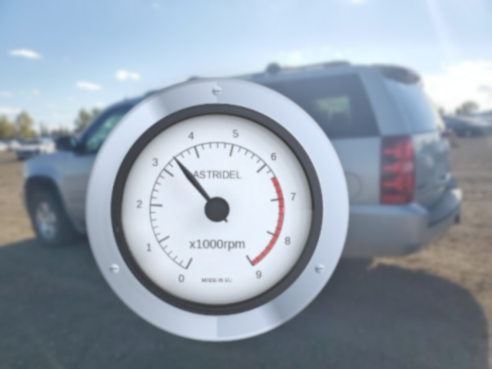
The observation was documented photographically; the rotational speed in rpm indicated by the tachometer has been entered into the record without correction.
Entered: 3400 rpm
